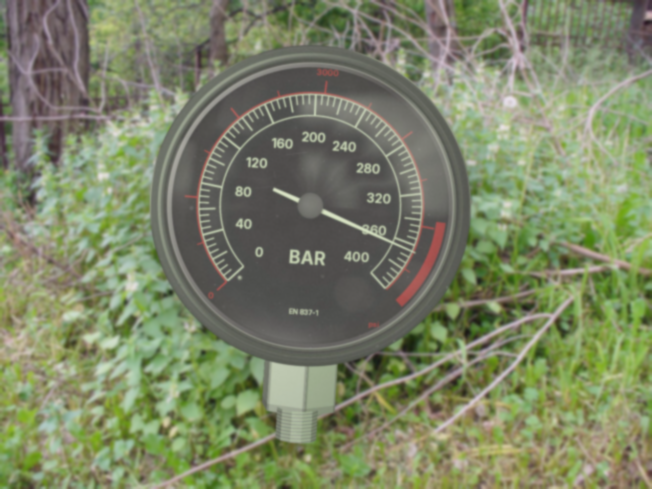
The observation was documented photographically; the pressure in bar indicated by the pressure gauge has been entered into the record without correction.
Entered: 365 bar
